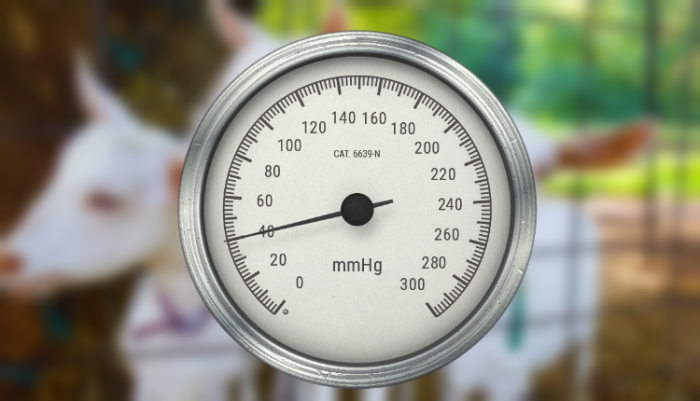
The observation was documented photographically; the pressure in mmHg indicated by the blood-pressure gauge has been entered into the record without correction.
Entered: 40 mmHg
